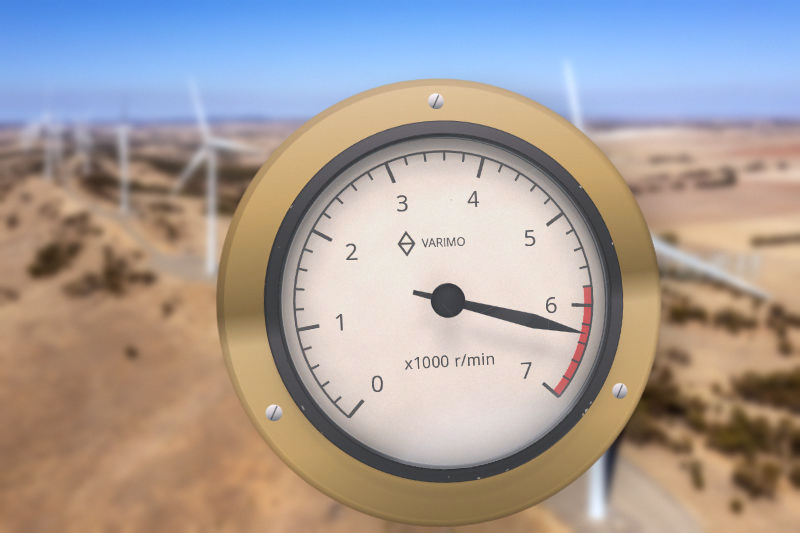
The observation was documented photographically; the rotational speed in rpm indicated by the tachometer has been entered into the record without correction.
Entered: 6300 rpm
